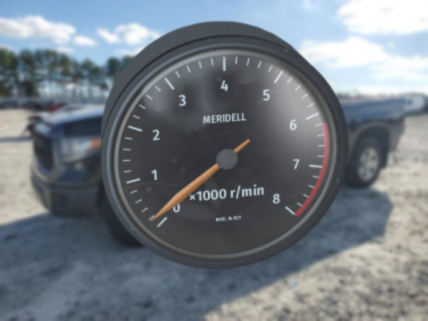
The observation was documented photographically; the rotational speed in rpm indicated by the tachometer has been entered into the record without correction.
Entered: 200 rpm
